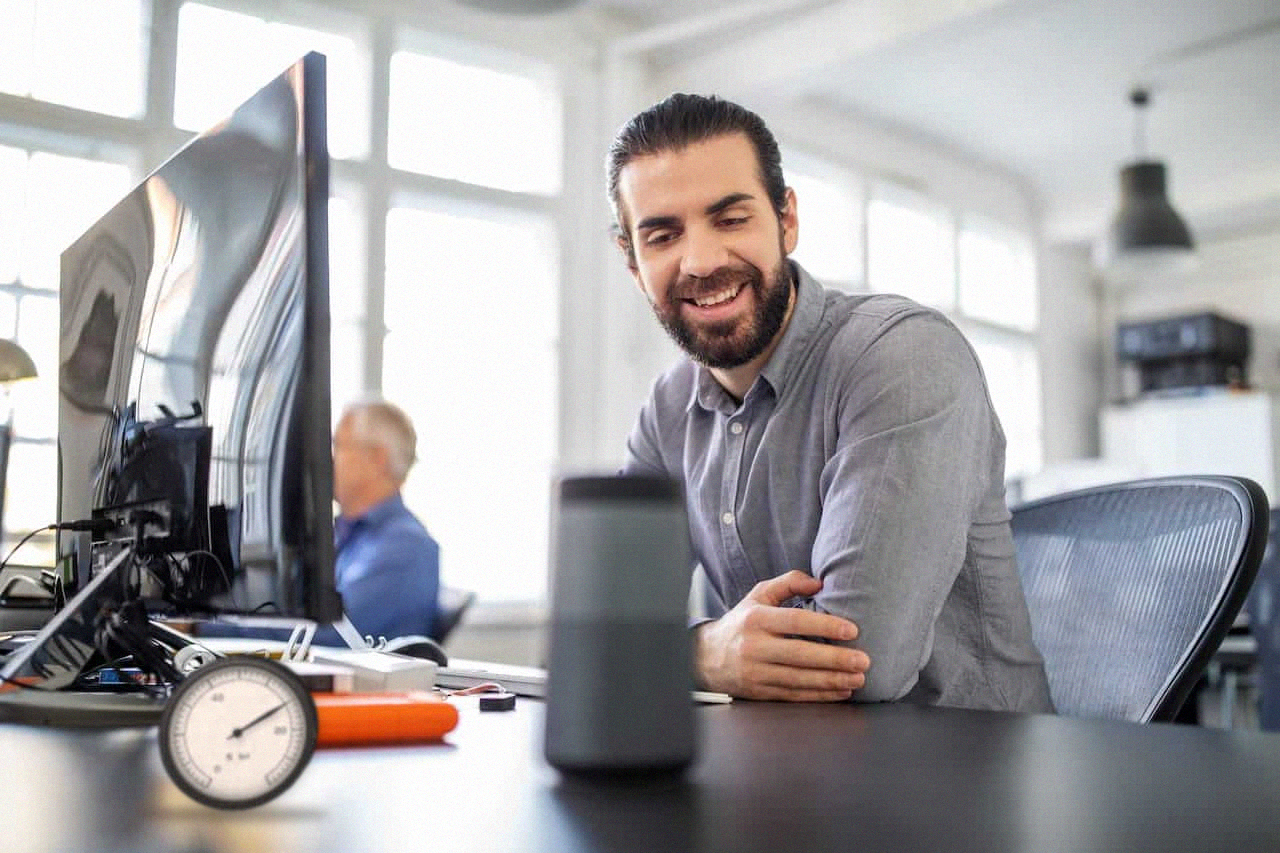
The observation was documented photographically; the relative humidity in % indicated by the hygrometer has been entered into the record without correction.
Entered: 70 %
